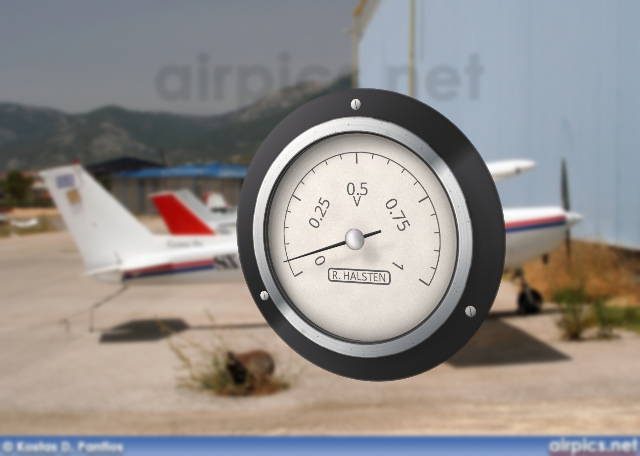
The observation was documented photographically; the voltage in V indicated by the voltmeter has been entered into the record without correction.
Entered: 0.05 V
